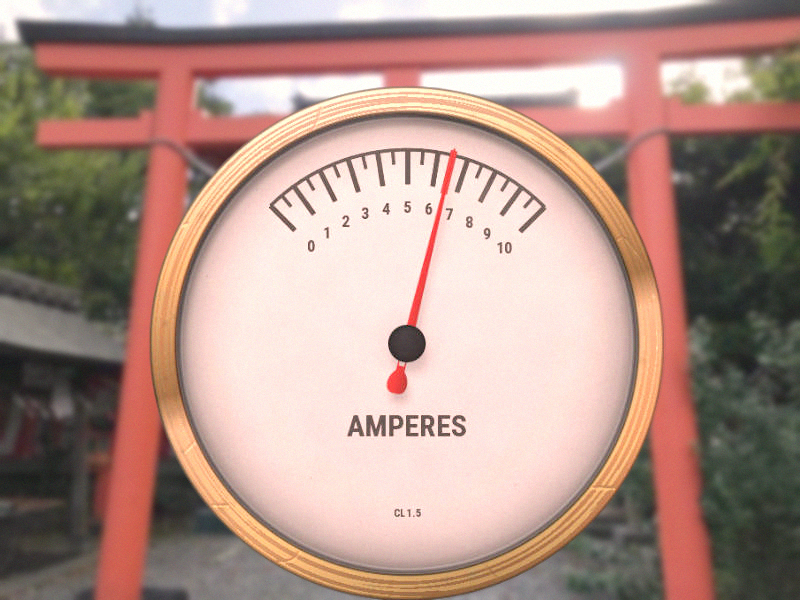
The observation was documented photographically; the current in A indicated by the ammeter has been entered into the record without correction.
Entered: 6.5 A
